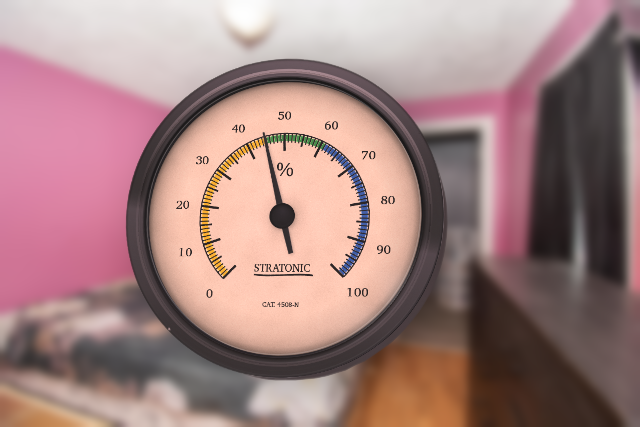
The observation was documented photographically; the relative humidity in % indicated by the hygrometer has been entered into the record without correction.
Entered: 45 %
